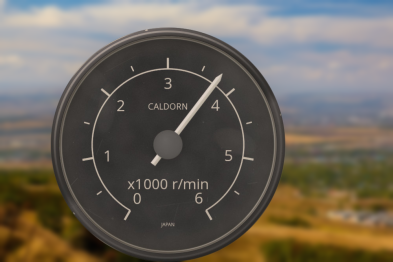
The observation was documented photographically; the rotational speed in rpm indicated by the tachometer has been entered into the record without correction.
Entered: 3750 rpm
